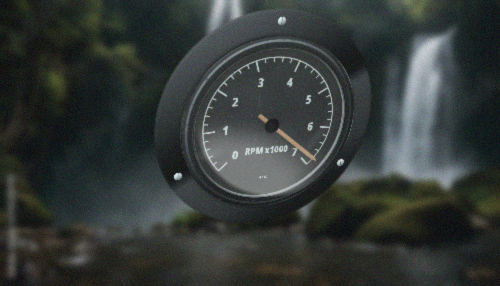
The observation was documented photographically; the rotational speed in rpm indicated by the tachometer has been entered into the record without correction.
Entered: 6800 rpm
